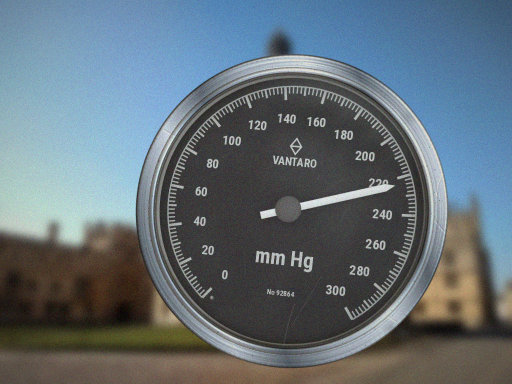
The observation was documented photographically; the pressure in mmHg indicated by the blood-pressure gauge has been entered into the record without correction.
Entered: 224 mmHg
